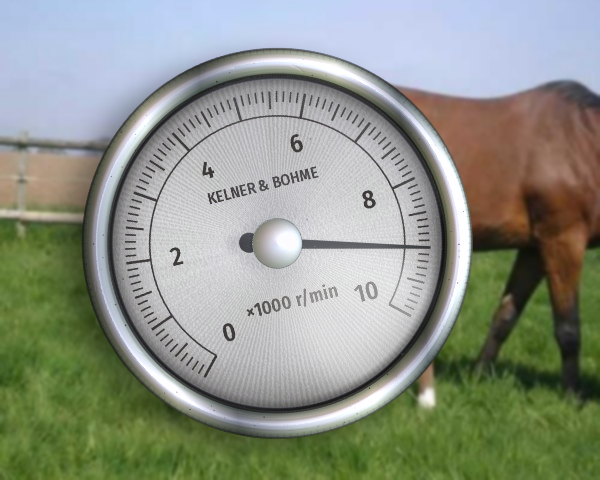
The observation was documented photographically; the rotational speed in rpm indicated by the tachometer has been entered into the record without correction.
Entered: 9000 rpm
